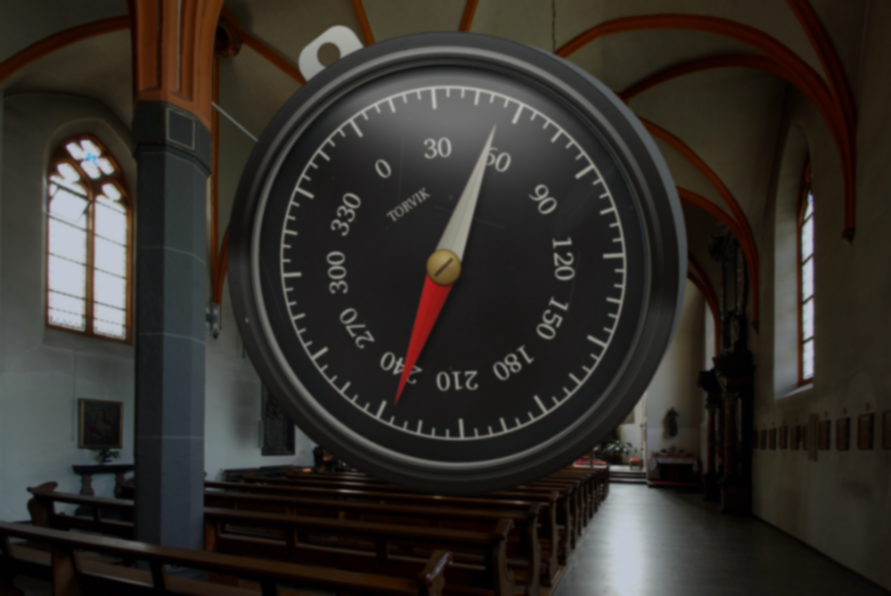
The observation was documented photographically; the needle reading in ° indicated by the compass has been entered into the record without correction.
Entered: 235 °
